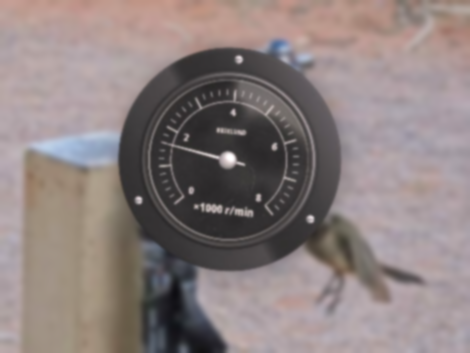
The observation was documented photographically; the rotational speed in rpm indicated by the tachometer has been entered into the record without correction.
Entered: 1600 rpm
